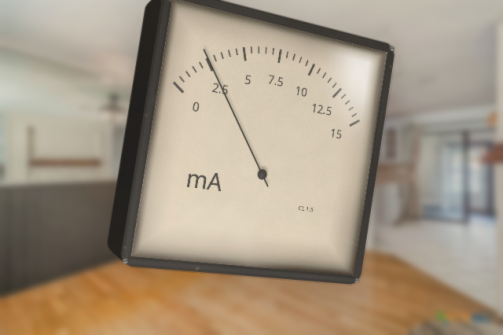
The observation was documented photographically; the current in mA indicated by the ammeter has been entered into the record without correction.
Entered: 2.5 mA
